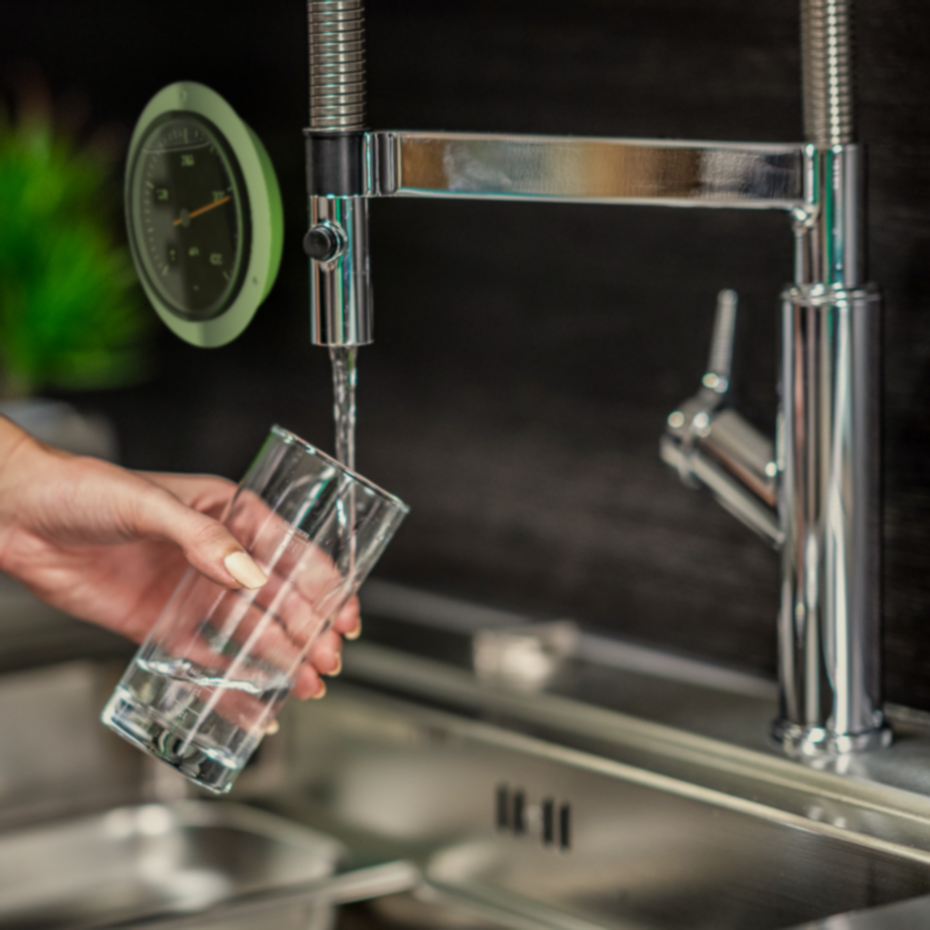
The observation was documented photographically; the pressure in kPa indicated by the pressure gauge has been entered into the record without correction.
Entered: 310 kPa
